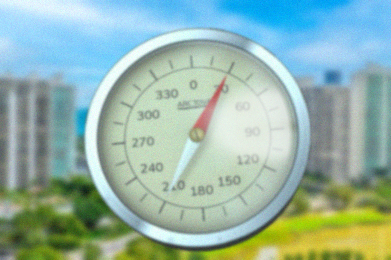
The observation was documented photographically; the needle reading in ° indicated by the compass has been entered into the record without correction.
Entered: 30 °
